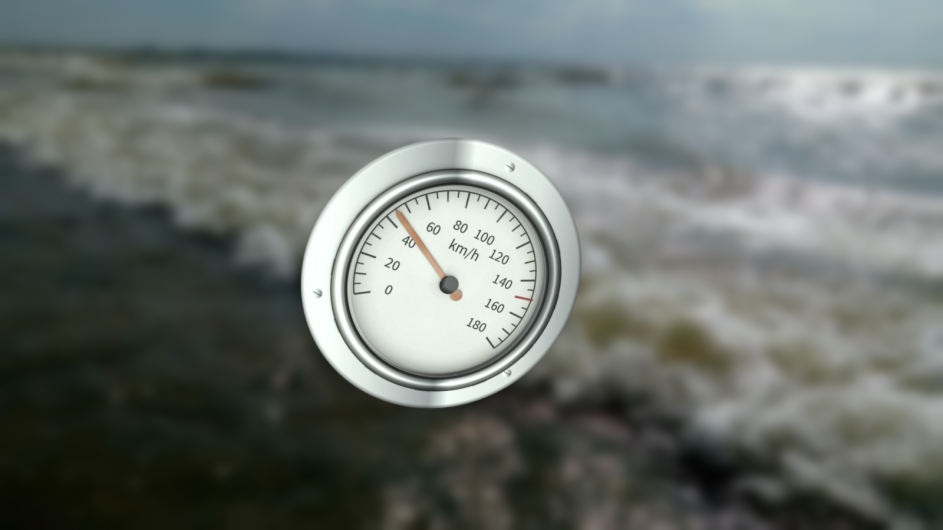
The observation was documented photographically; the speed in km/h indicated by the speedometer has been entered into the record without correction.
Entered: 45 km/h
